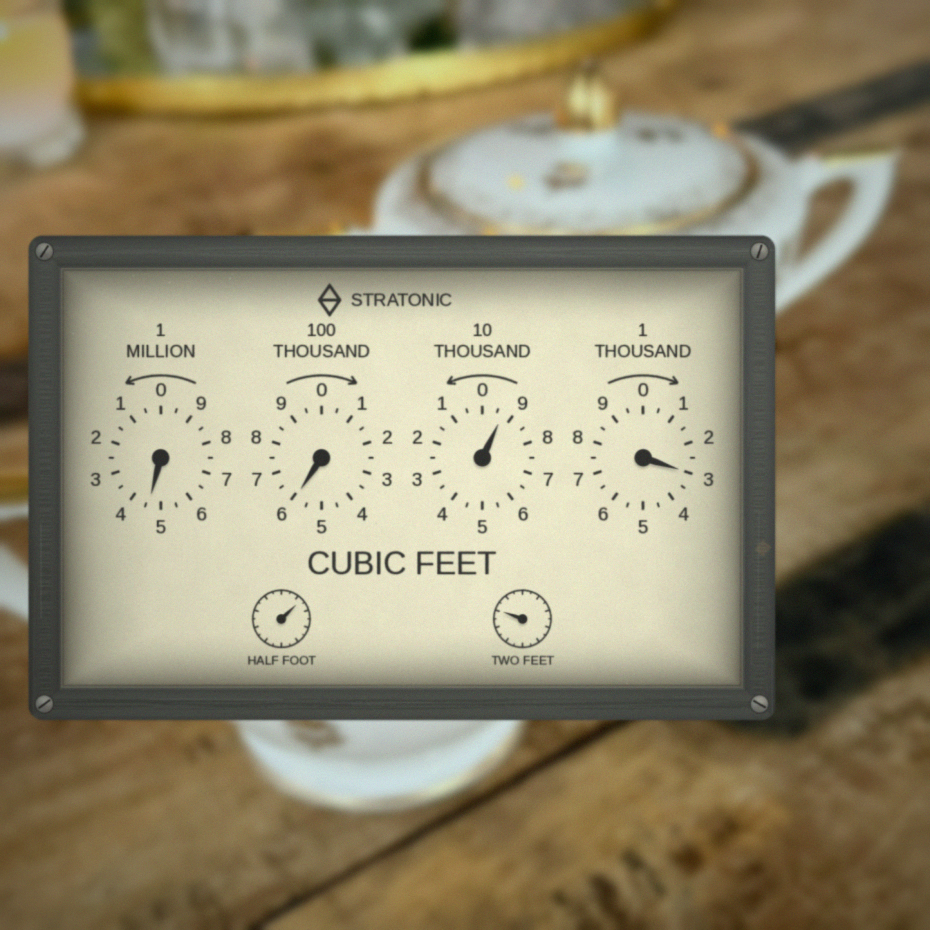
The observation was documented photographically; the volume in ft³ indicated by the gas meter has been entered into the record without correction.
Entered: 459300 ft³
